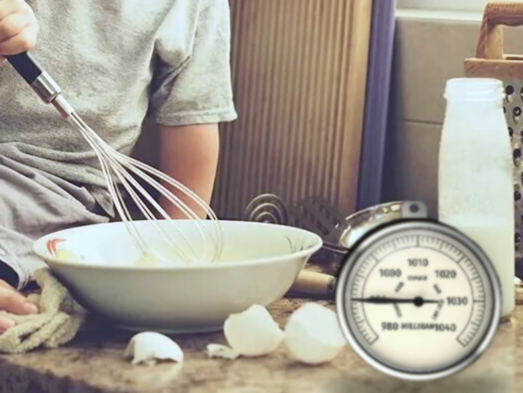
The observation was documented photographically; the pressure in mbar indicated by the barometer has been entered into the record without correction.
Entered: 990 mbar
